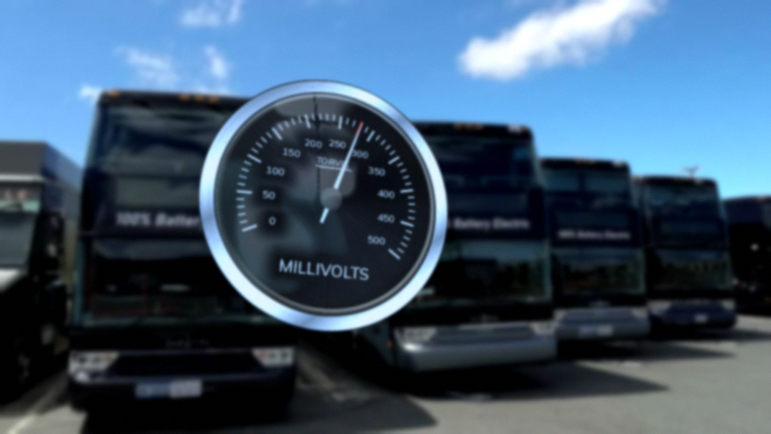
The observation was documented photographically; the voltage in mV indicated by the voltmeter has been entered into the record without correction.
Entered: 280 mV
